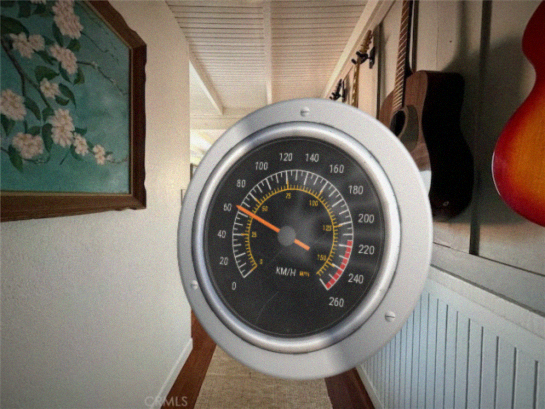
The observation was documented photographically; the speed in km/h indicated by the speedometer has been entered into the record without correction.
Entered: 65 km/h
